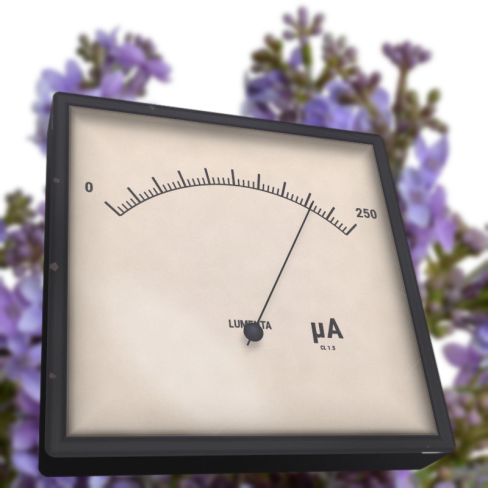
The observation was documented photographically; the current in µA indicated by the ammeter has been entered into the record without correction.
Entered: 205 µA
